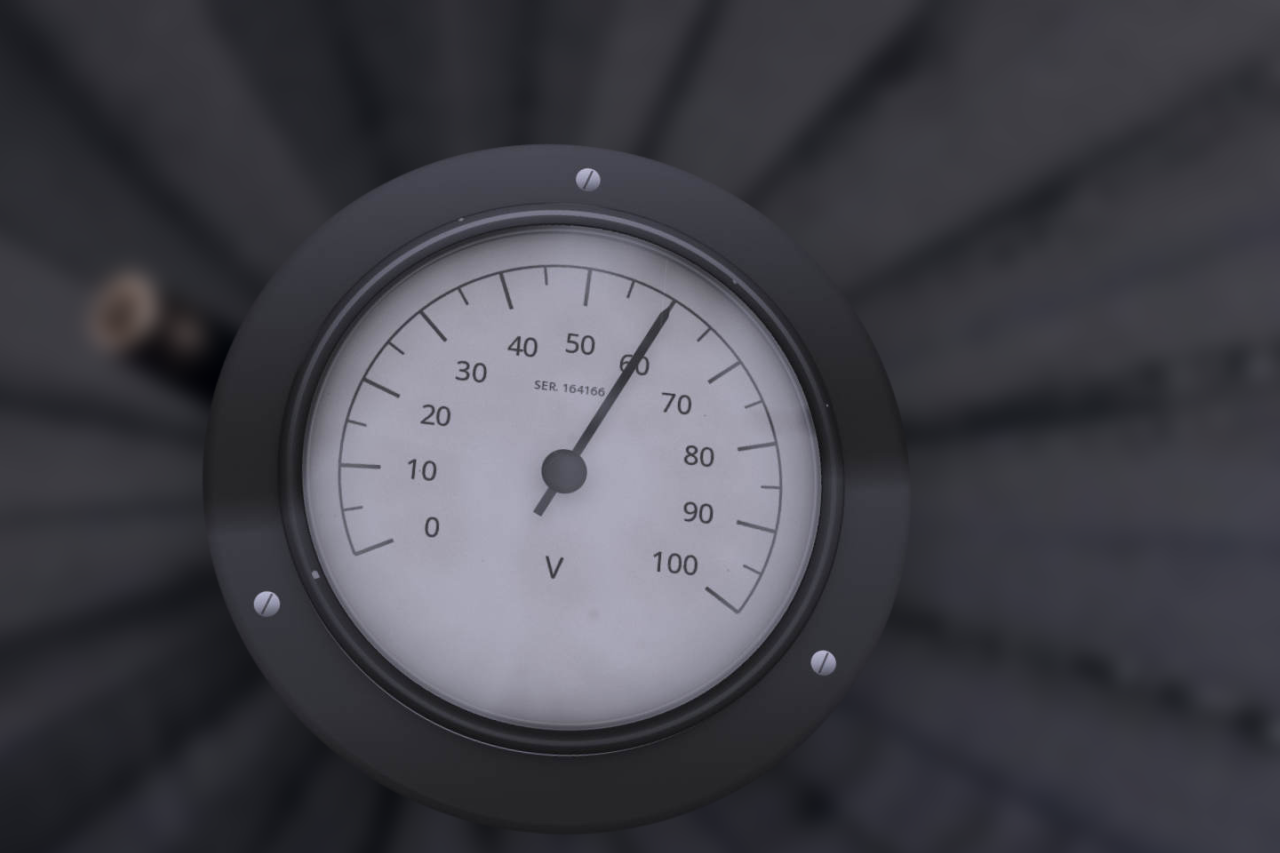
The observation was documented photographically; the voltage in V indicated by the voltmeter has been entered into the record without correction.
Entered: 60 V
